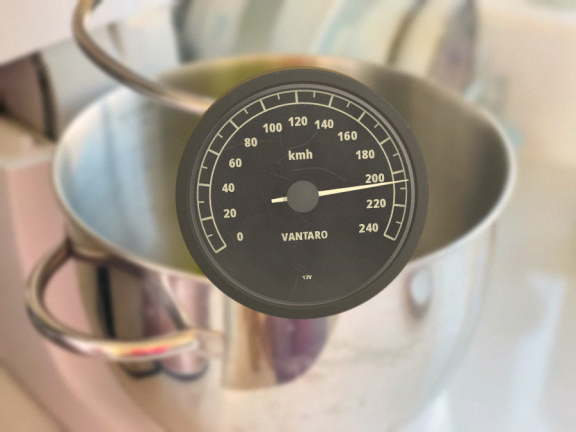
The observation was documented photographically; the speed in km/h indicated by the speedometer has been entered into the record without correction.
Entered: 205 km/h
